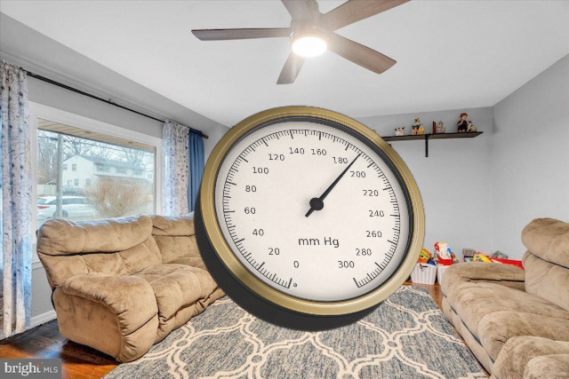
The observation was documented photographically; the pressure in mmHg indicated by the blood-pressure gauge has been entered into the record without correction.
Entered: 190 mmHg
